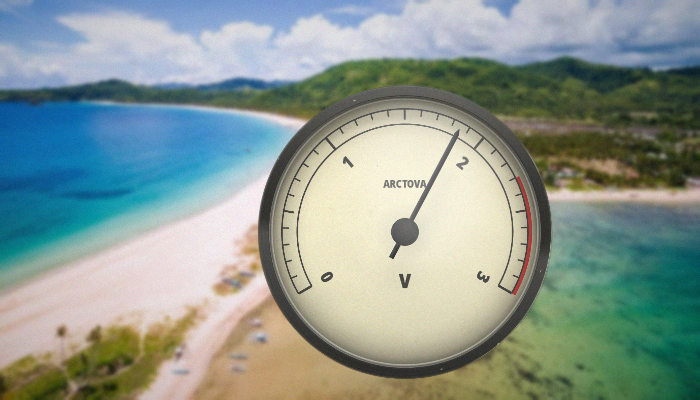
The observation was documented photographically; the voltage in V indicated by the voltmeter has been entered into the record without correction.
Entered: 1.85 V
